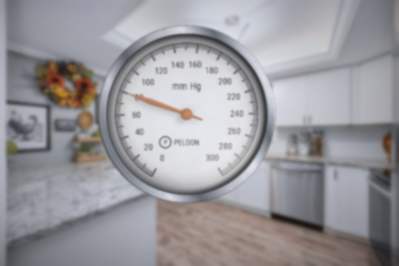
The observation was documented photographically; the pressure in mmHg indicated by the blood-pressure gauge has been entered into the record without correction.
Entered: 80 mmHg
